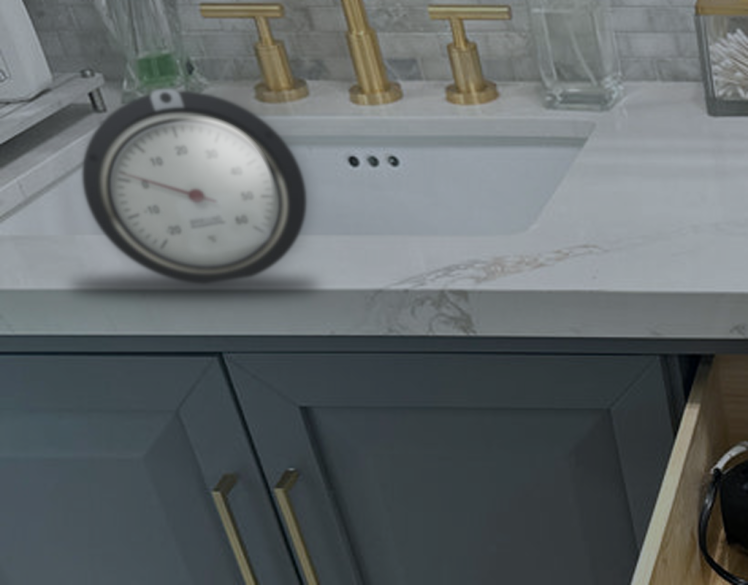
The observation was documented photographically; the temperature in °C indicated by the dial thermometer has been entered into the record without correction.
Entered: 2 °C
